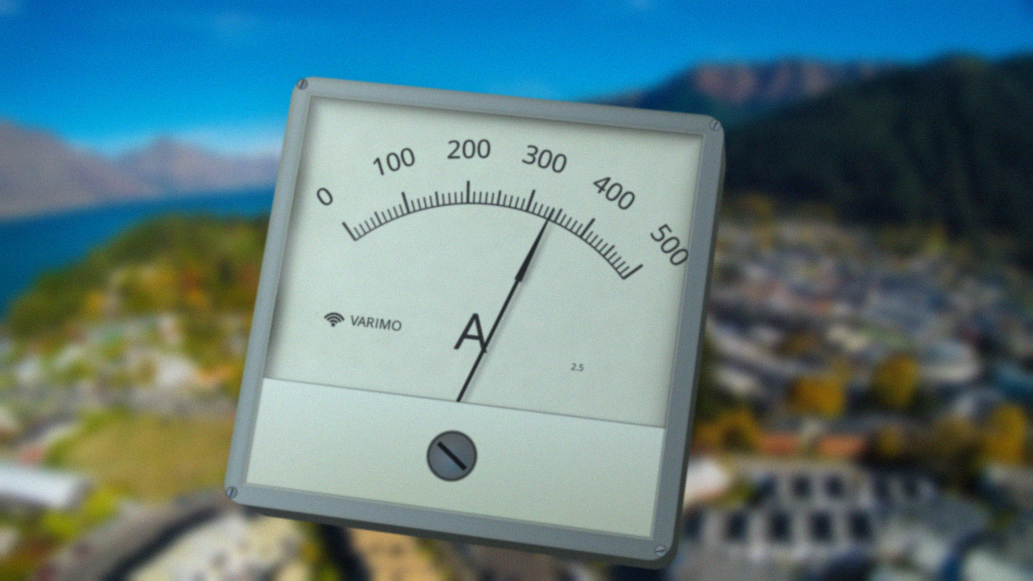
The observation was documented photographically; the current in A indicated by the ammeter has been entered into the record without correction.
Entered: 340 A
